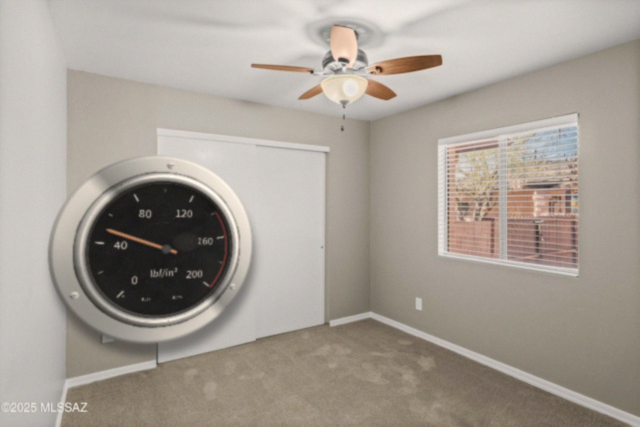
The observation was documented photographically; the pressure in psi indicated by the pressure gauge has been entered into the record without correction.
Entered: 50 psi
